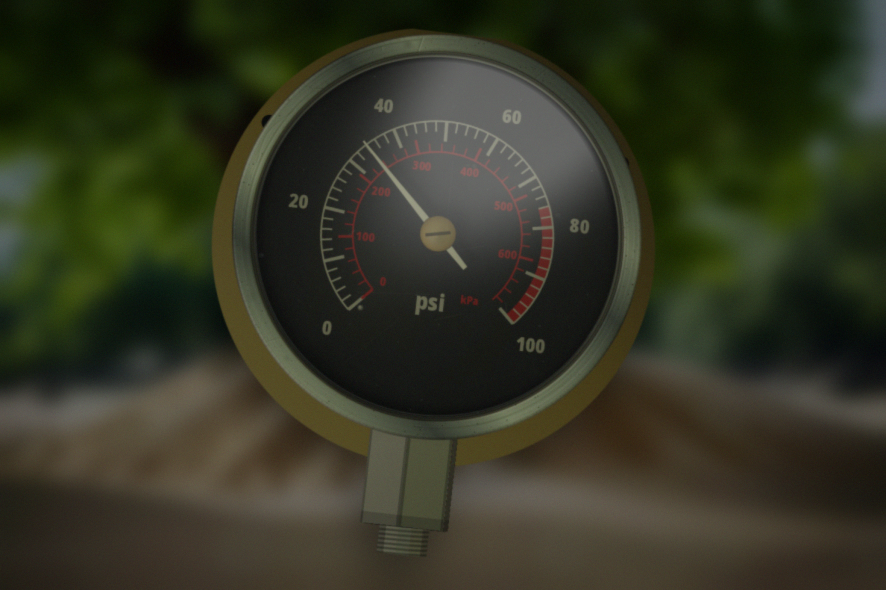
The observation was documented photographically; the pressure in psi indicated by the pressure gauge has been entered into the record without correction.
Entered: 34 psi
